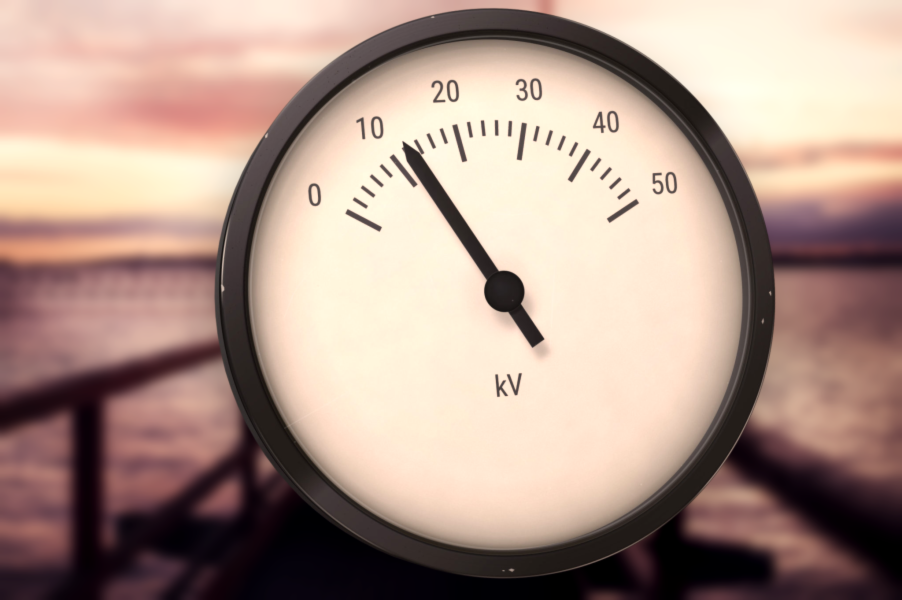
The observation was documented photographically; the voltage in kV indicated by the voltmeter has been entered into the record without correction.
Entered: 12 kV
